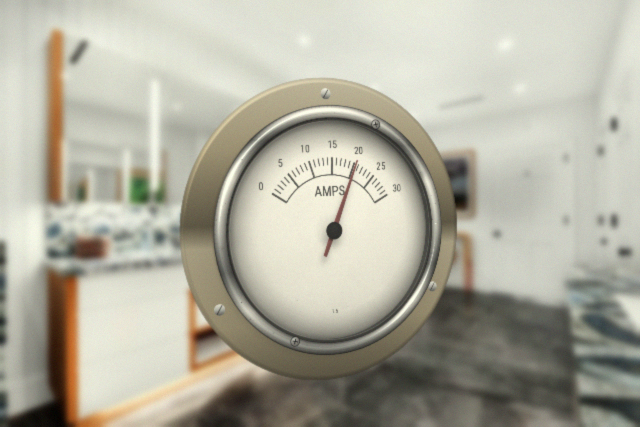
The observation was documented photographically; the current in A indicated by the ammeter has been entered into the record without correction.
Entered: 20 A
